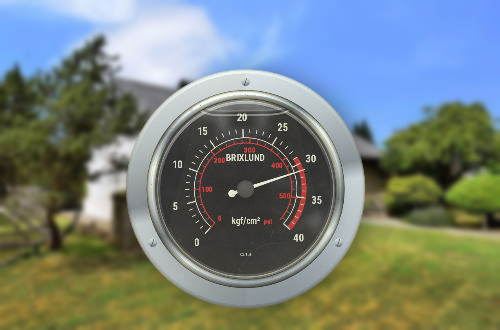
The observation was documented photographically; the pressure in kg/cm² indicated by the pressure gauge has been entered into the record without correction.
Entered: 31 kg/cm²
